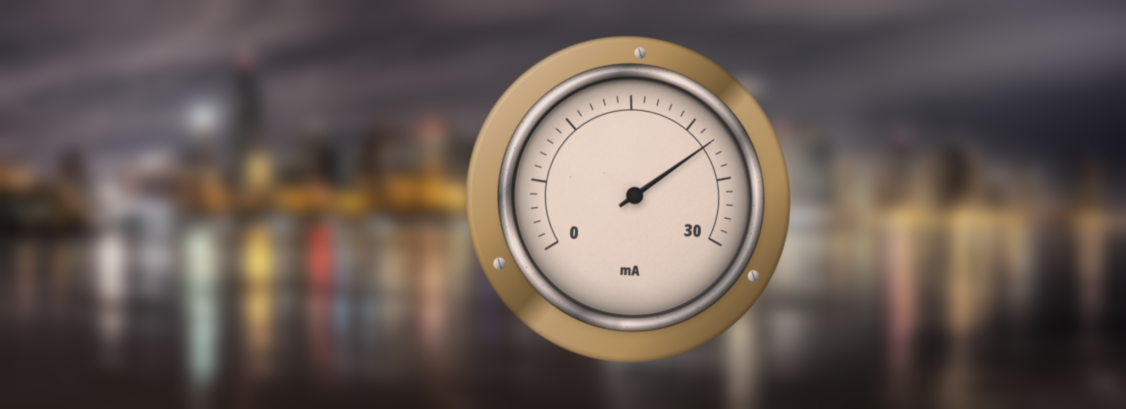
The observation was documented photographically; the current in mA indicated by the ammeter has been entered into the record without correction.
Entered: 22 mA
